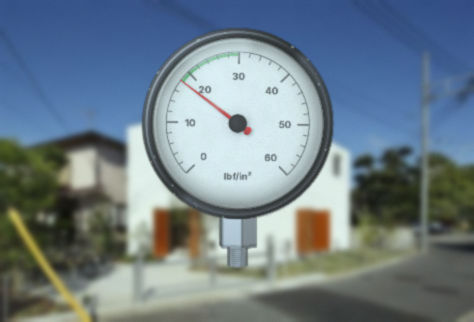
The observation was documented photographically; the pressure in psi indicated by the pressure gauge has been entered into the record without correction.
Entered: 18 psi
